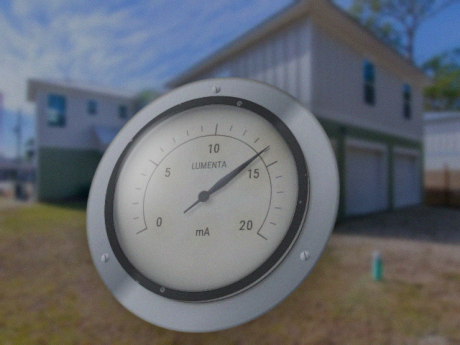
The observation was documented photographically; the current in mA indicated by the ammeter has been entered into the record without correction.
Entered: 14 mA
